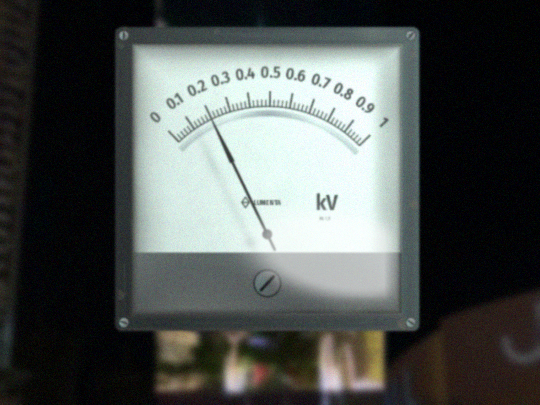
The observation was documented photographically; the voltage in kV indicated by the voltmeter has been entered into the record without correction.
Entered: 0.2 kV
